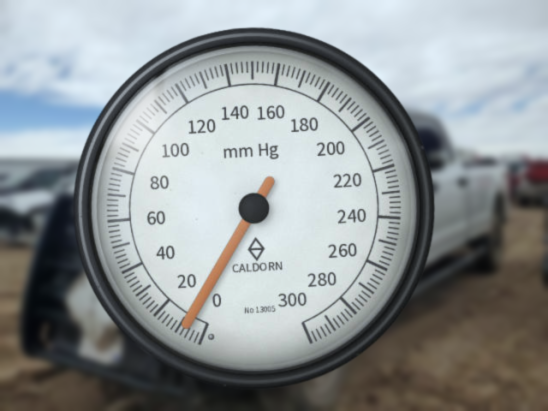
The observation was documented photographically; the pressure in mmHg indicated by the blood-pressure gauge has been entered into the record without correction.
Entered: 8 mmHg
